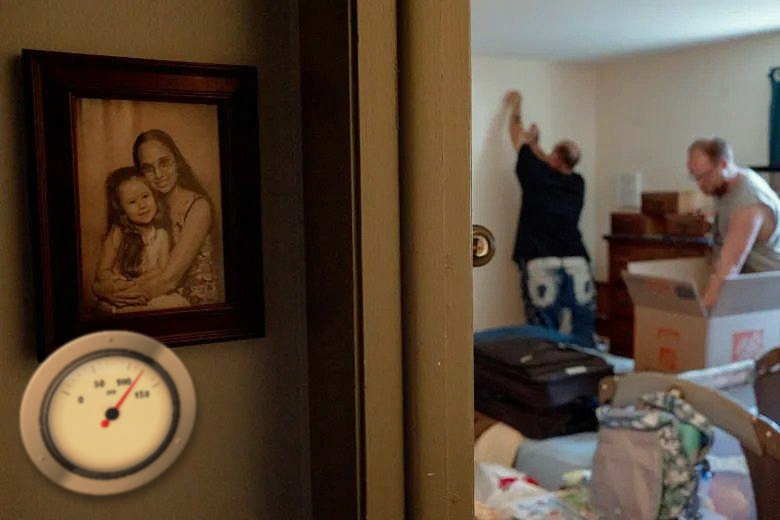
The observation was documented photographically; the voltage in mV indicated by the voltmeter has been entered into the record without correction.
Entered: 120 mV
